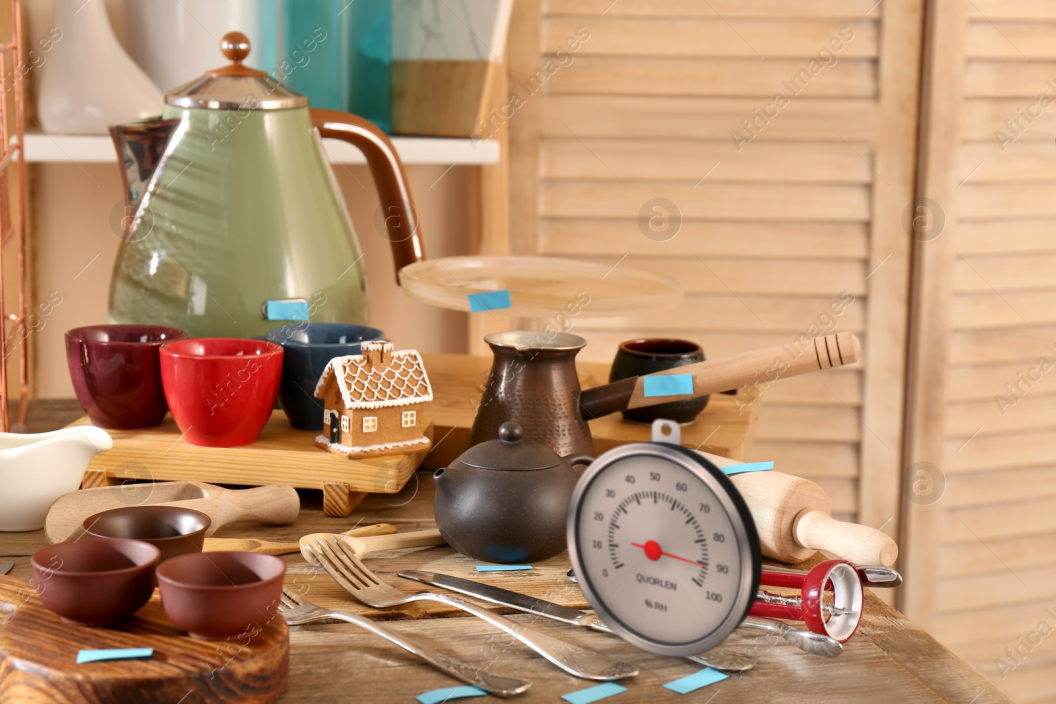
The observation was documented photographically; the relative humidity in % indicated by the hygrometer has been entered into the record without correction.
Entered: 90 %
